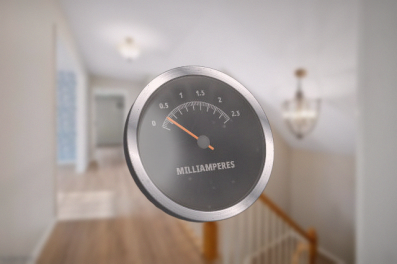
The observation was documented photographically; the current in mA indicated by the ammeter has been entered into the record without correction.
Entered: 0.25 mA
